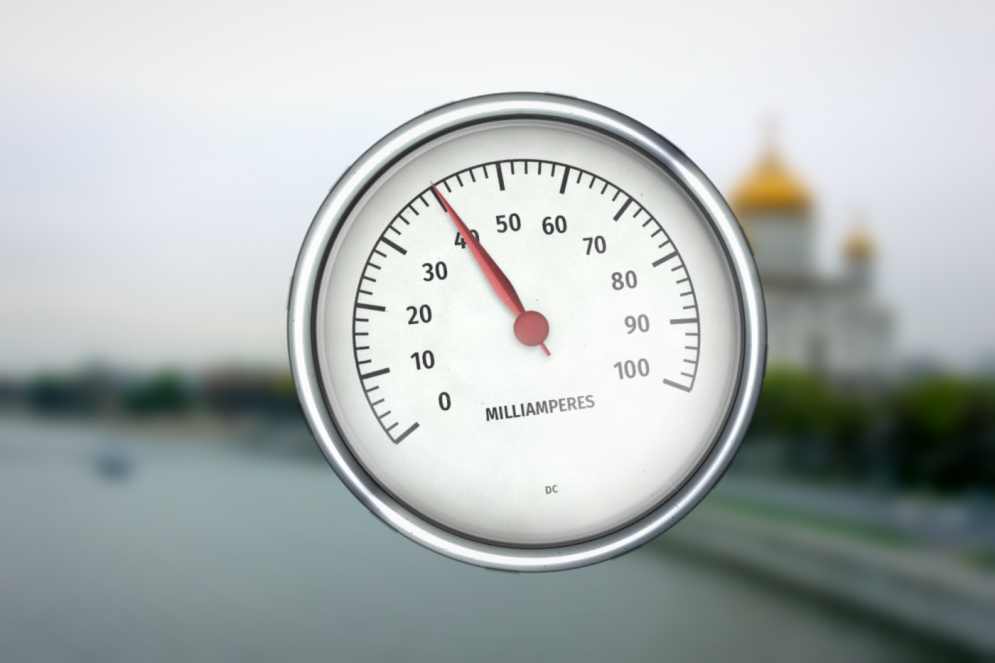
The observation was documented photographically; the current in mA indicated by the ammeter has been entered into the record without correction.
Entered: 40 mA
